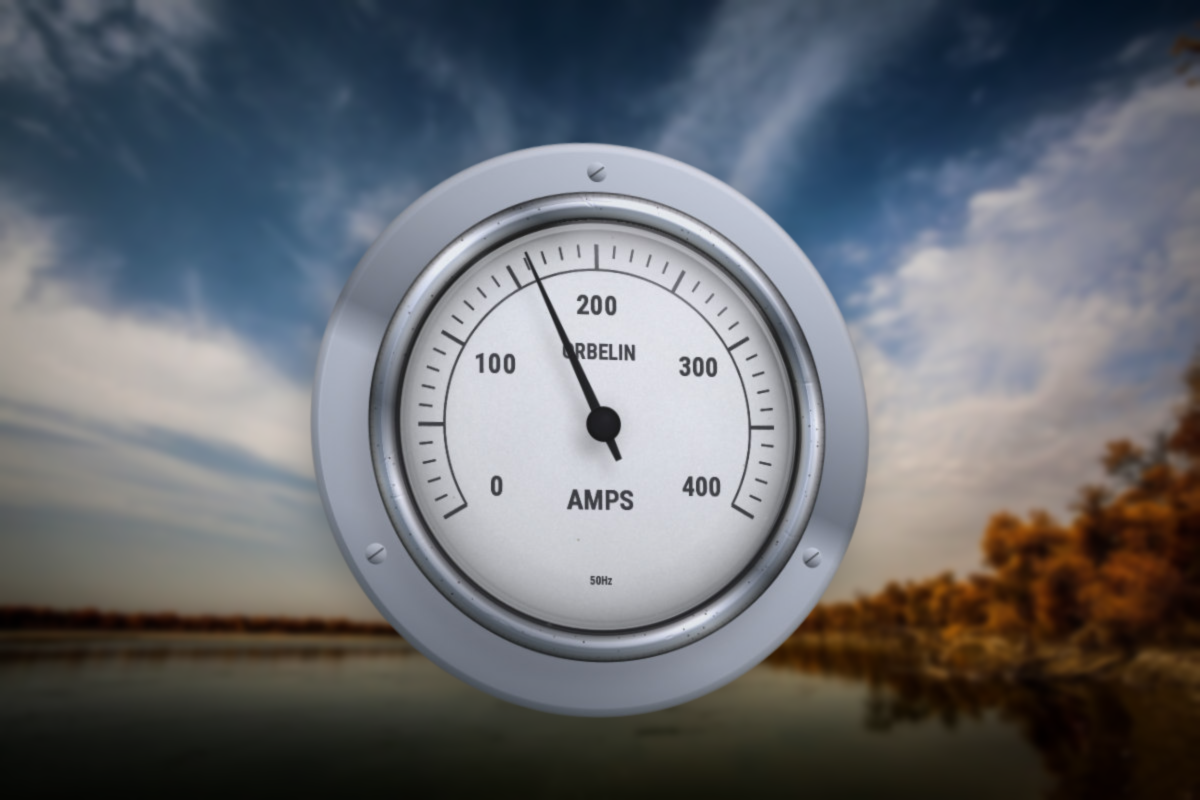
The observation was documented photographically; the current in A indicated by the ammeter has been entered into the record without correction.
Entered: 160 A
